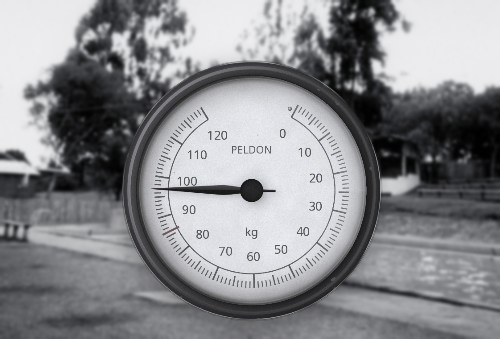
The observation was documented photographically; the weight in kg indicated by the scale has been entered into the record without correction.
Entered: 97 kg
